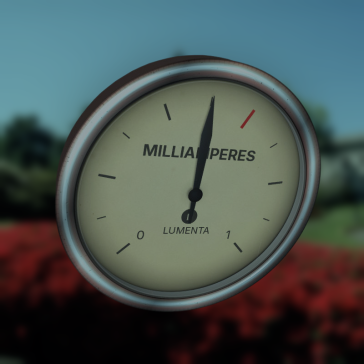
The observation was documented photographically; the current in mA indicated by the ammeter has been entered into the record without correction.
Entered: 0.5 mA
